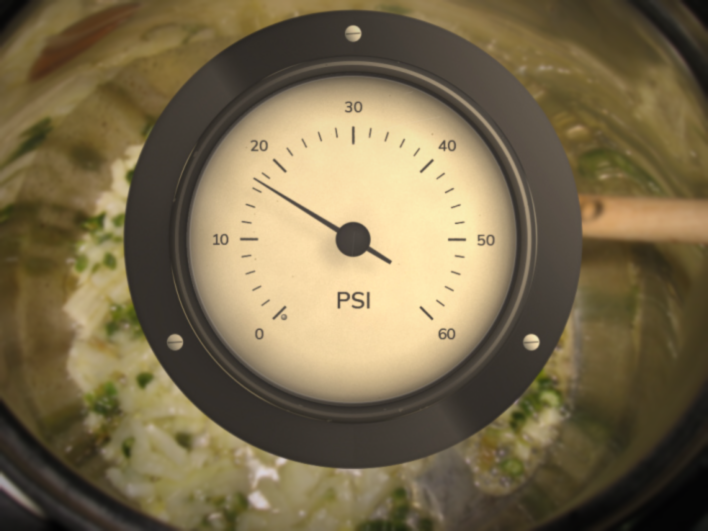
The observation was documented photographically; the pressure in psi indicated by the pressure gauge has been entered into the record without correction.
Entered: 17 psi
